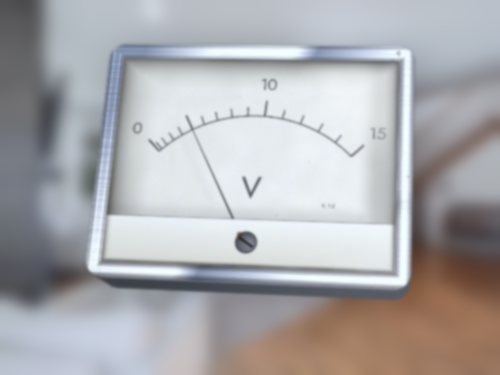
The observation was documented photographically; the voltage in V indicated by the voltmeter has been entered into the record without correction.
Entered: 5 V
